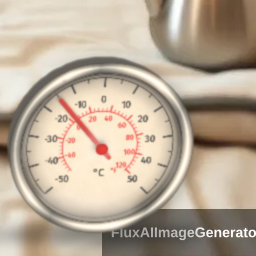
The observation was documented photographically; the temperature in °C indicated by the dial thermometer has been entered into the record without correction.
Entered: -15 °C
